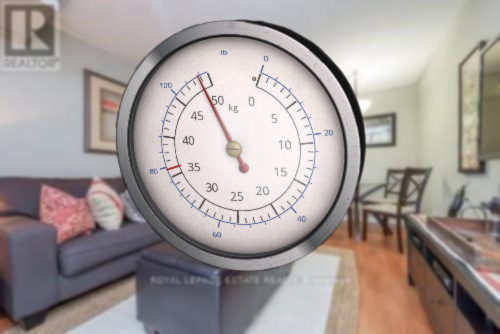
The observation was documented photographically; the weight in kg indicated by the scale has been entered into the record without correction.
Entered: 49 kg
